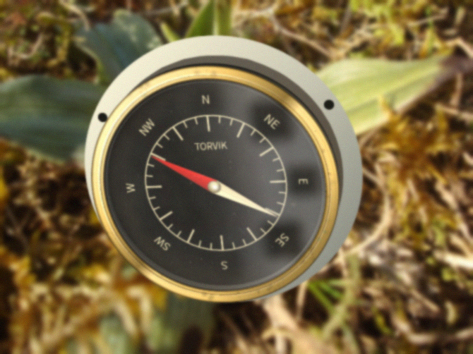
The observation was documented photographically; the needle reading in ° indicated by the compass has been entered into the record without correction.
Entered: 300 °
